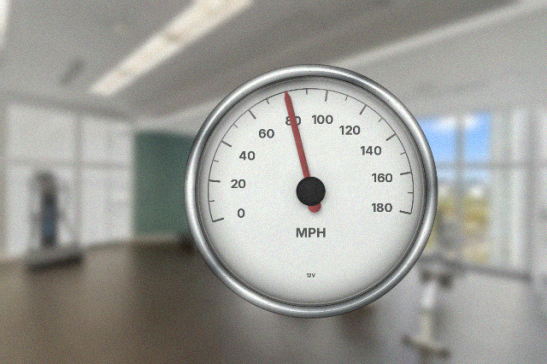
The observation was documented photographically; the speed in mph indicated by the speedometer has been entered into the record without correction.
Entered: 80 mph
